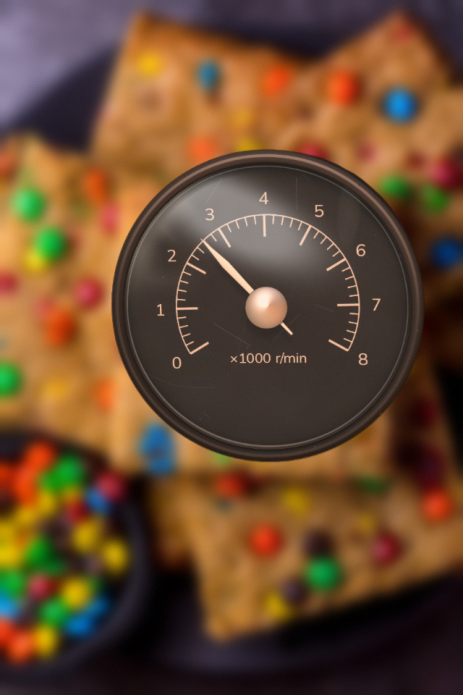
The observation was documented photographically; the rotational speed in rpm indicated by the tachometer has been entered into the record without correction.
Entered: 2600 rpm
